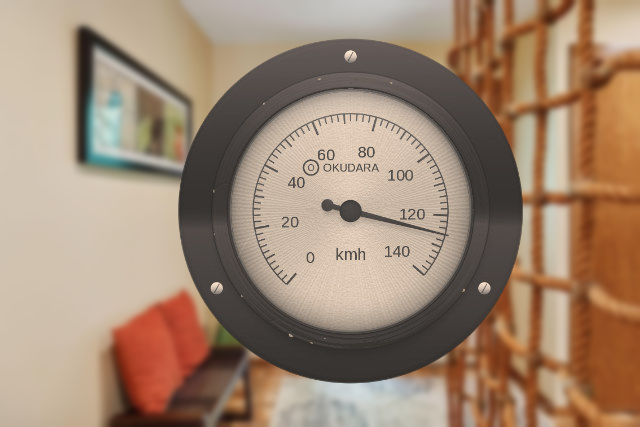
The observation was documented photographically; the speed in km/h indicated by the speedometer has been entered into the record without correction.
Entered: 126 km/h
